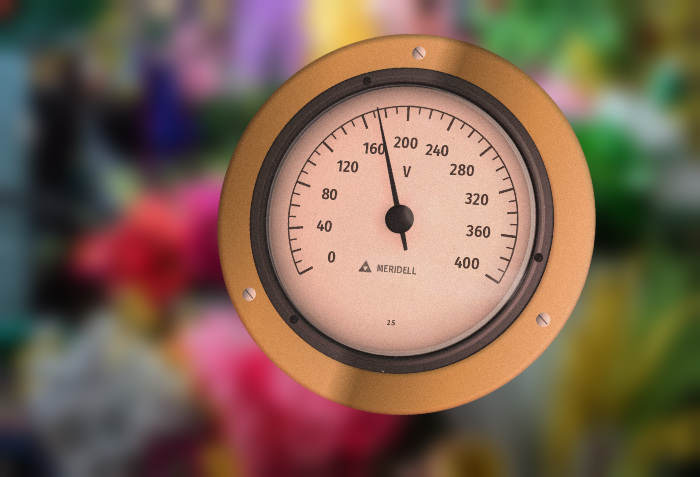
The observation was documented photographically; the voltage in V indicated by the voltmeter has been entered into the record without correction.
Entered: 175 V
